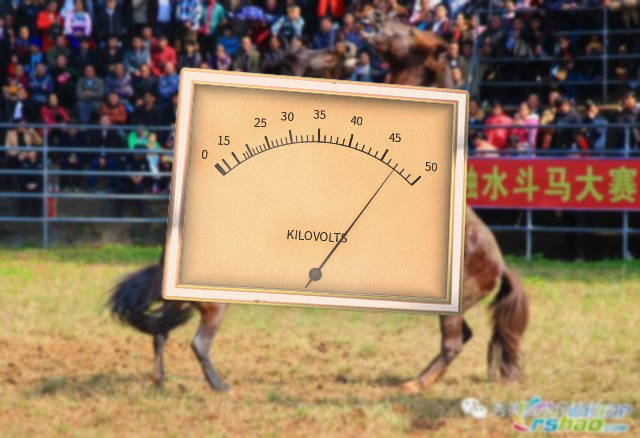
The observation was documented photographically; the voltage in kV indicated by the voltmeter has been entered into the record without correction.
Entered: 47 kV
